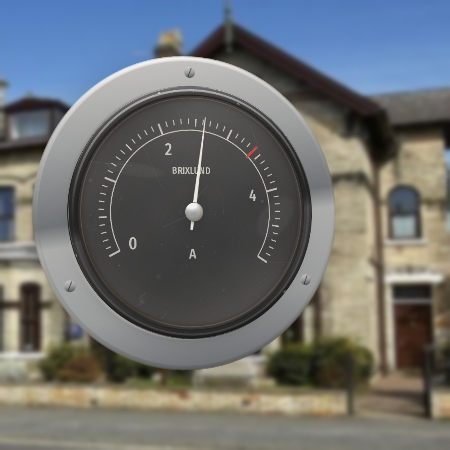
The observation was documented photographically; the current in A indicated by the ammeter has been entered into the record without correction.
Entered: 2.6 A
